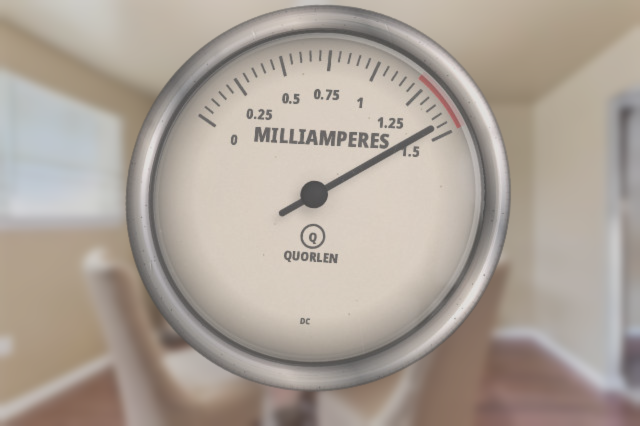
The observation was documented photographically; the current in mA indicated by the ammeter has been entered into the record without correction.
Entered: 1.45 mA
